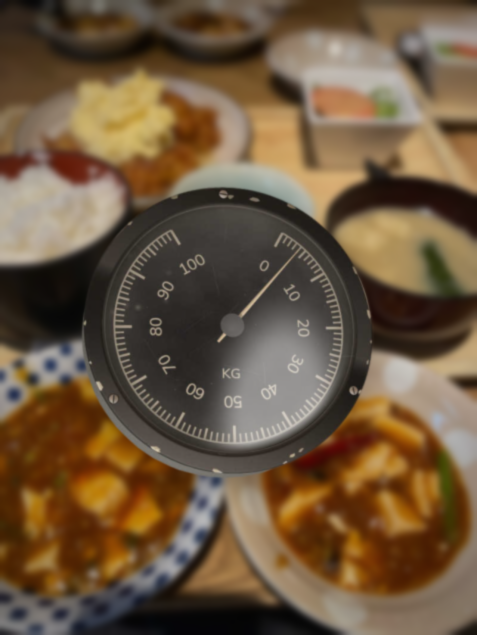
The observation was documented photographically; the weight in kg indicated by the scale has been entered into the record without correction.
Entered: 4 kg
